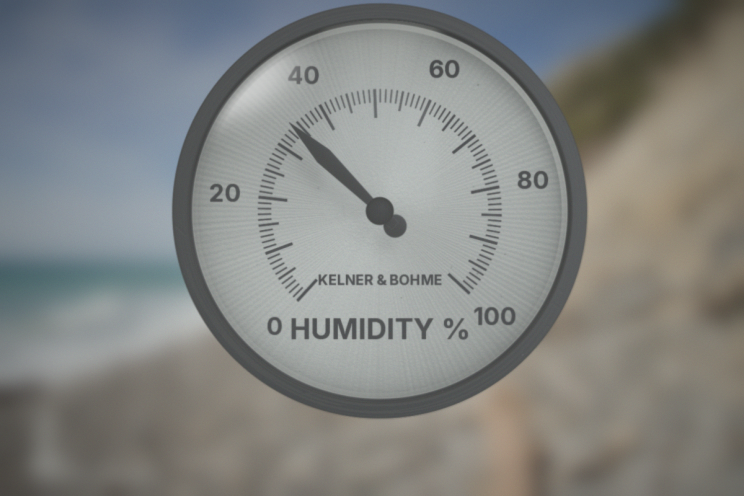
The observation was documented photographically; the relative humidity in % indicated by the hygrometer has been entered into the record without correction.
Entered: 34 %
